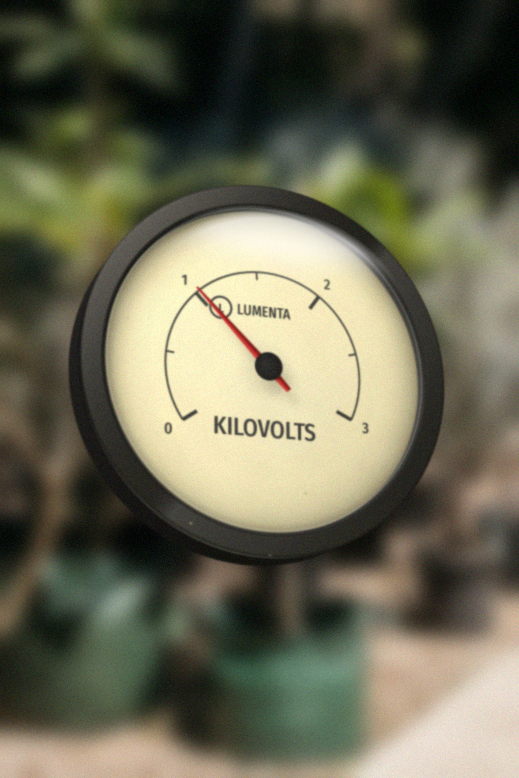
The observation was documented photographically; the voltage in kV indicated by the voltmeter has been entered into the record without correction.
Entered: 1 kV
